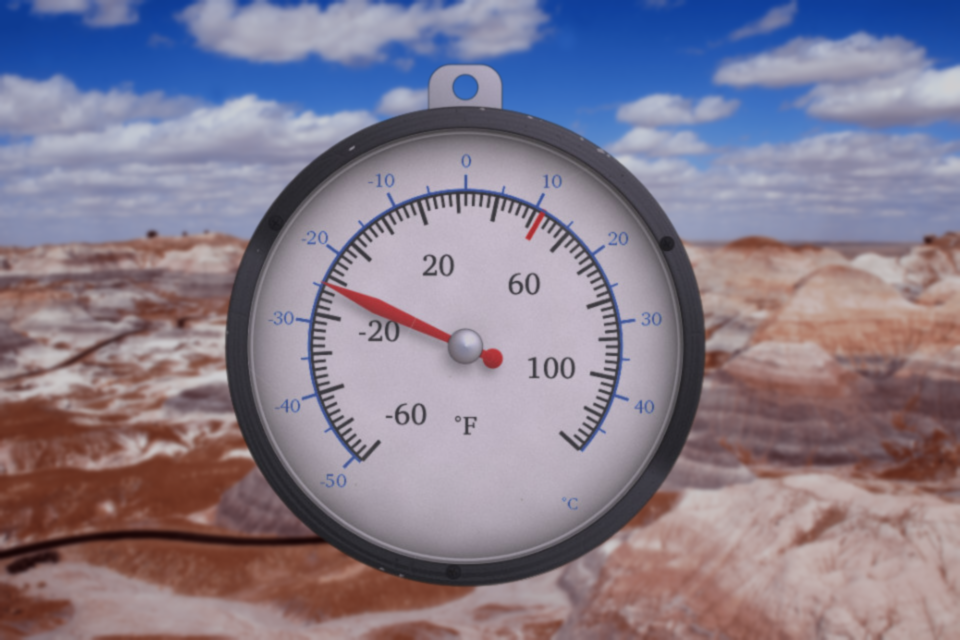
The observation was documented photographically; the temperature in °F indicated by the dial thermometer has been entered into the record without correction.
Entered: -12 °F
